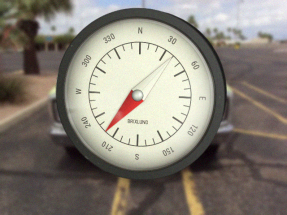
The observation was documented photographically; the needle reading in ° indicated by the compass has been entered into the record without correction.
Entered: 220 °
